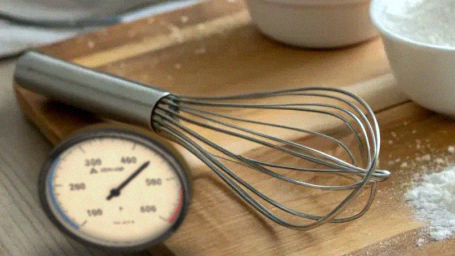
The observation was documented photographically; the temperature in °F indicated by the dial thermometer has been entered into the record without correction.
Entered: 440 °F
